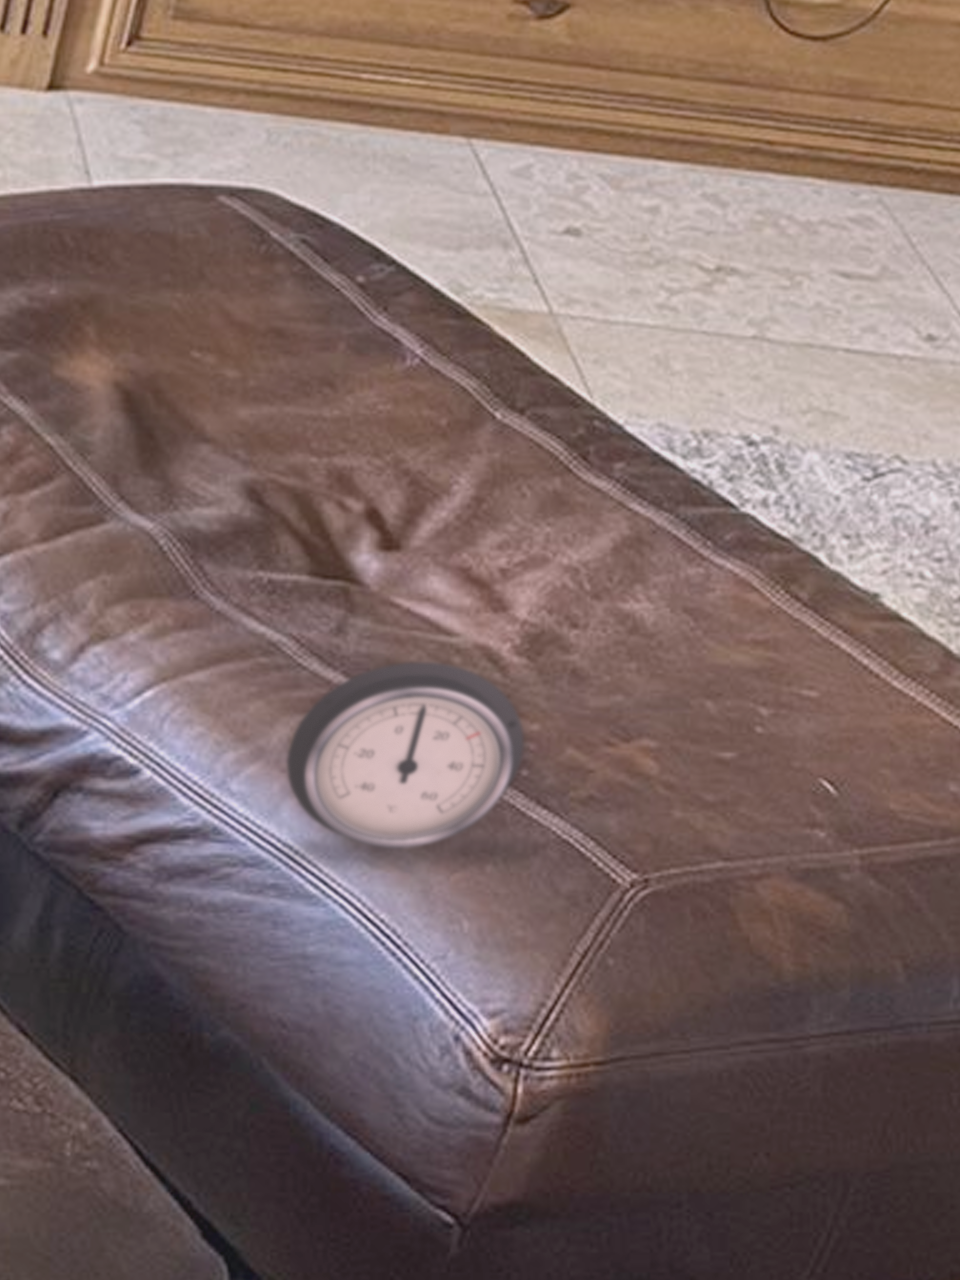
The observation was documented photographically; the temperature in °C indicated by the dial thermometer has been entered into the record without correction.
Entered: 8 °C
